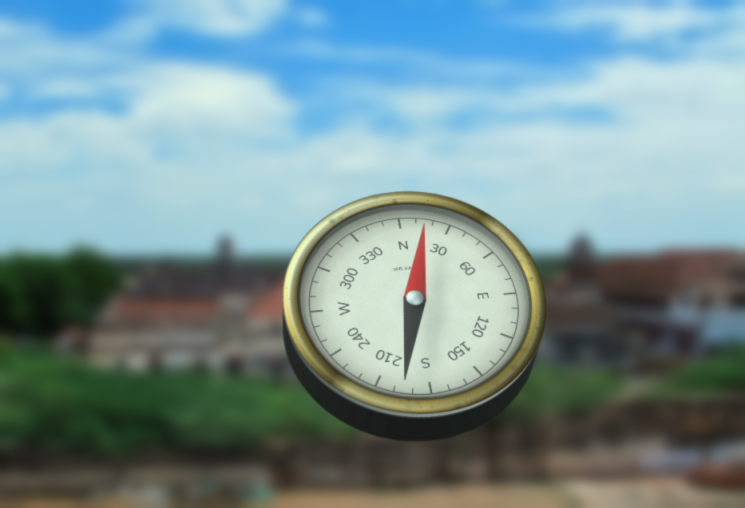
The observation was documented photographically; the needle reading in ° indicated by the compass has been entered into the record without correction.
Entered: 15 °
